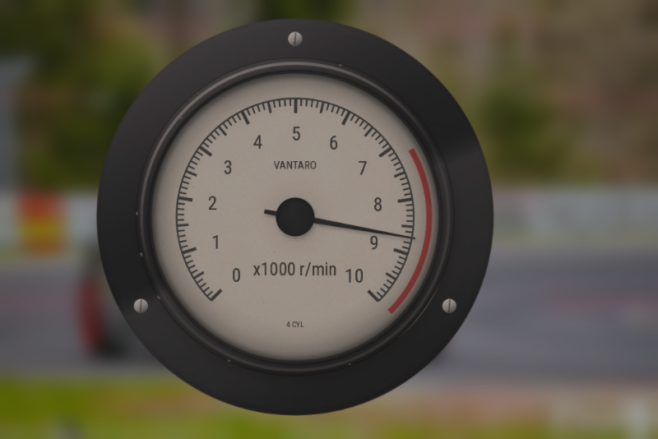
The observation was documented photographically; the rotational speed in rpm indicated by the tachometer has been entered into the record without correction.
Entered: 8700 rpm
